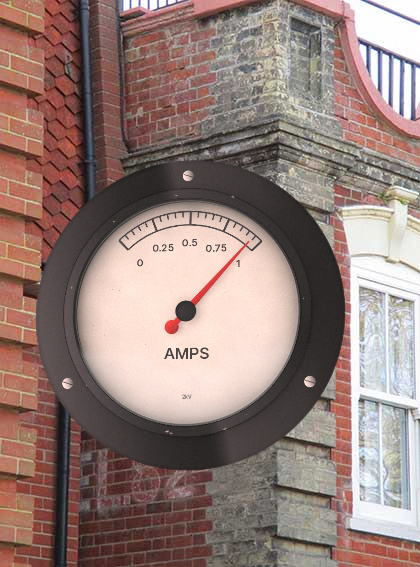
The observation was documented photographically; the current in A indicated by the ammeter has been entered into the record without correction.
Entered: 0.95 A
